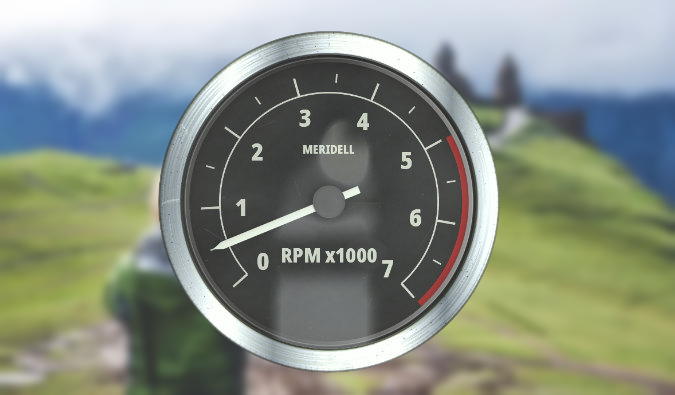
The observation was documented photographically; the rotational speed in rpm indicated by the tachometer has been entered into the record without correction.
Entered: 500 rpm
